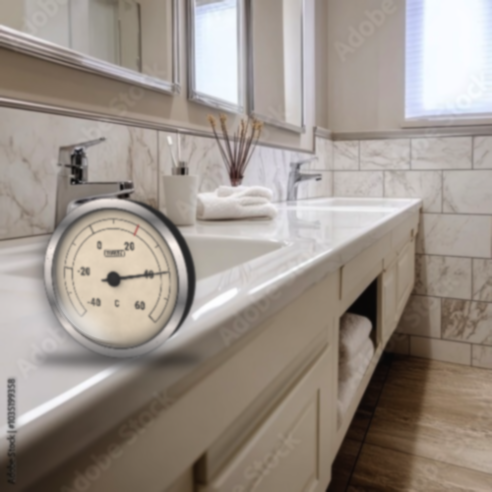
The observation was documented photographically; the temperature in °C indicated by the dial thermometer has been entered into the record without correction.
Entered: 40 °C
